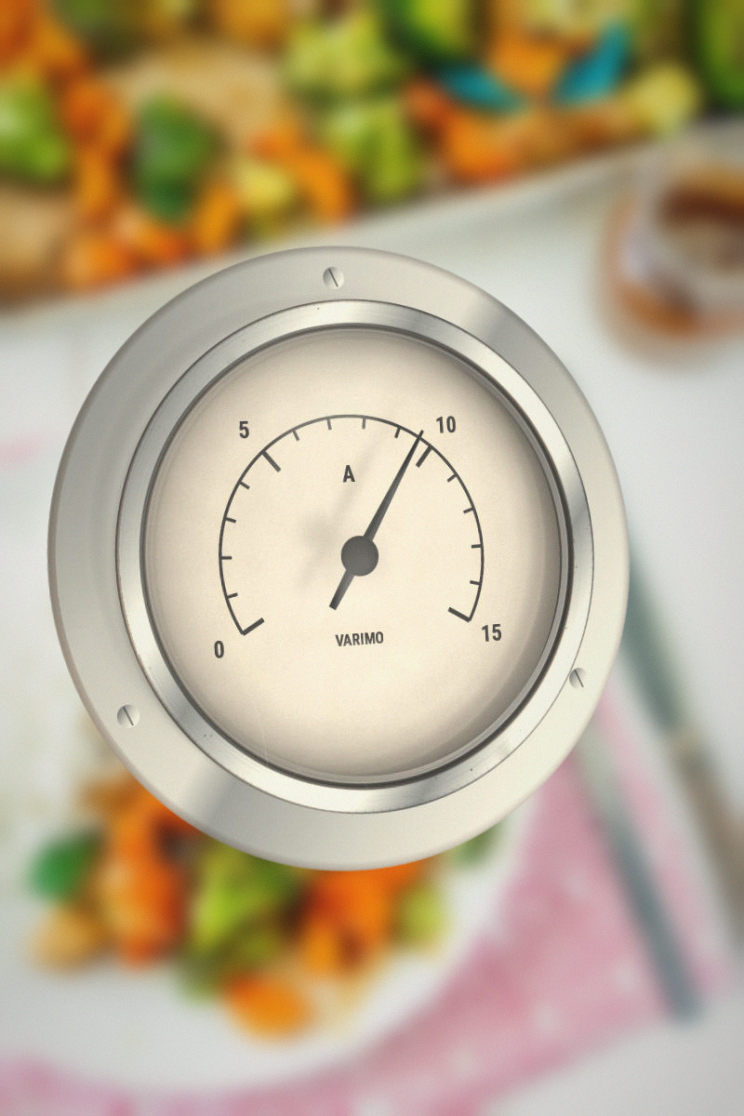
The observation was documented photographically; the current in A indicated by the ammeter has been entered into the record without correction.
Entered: 9.5 A
